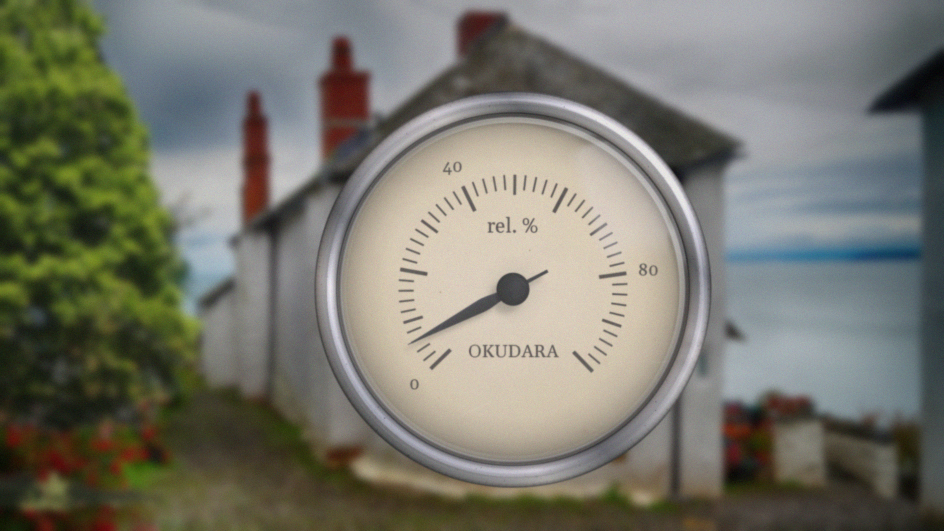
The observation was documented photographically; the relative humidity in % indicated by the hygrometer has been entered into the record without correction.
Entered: 6 %
